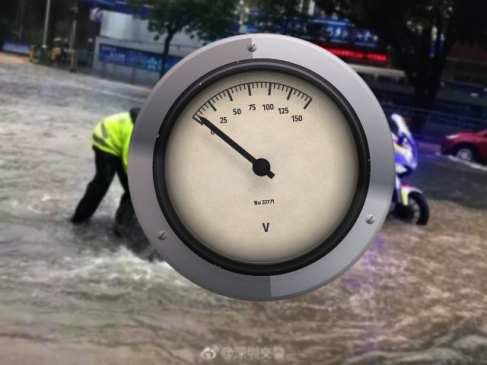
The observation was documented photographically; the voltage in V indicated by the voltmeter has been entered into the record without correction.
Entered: 5 V
